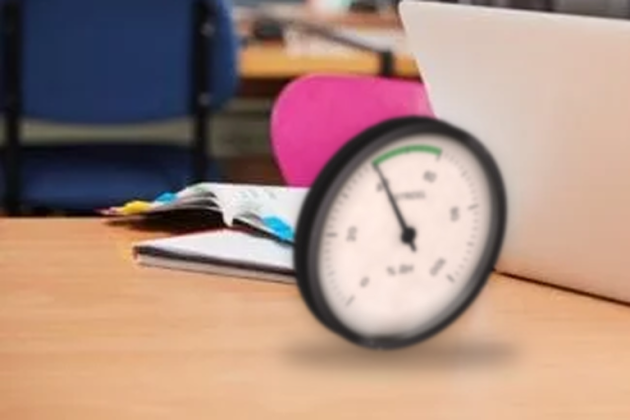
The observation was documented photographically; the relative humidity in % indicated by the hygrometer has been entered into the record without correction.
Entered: 40 %
